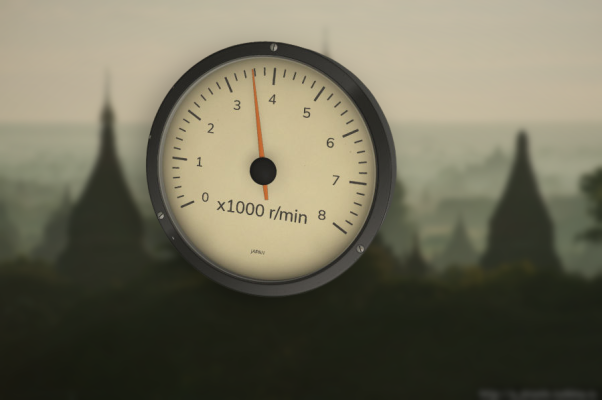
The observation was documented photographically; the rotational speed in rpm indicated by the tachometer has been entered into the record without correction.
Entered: 3600 rpm
